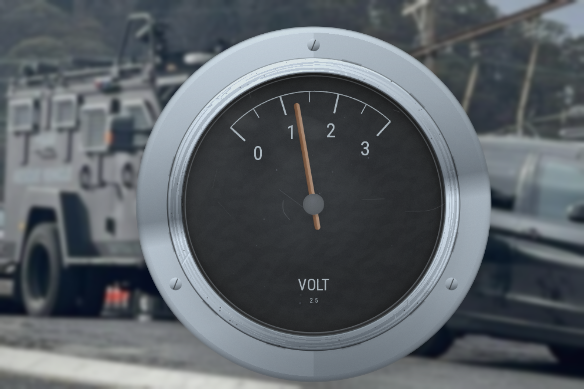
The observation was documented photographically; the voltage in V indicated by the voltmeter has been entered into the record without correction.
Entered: 1.25 V
